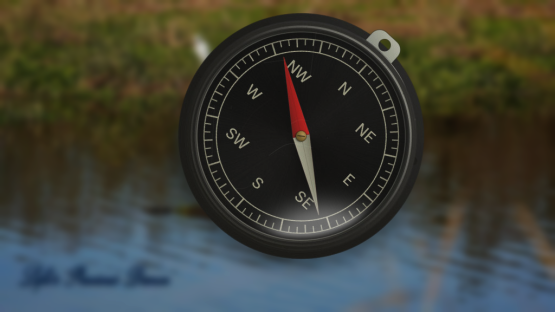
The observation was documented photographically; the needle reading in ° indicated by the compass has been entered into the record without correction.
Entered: 305 °
